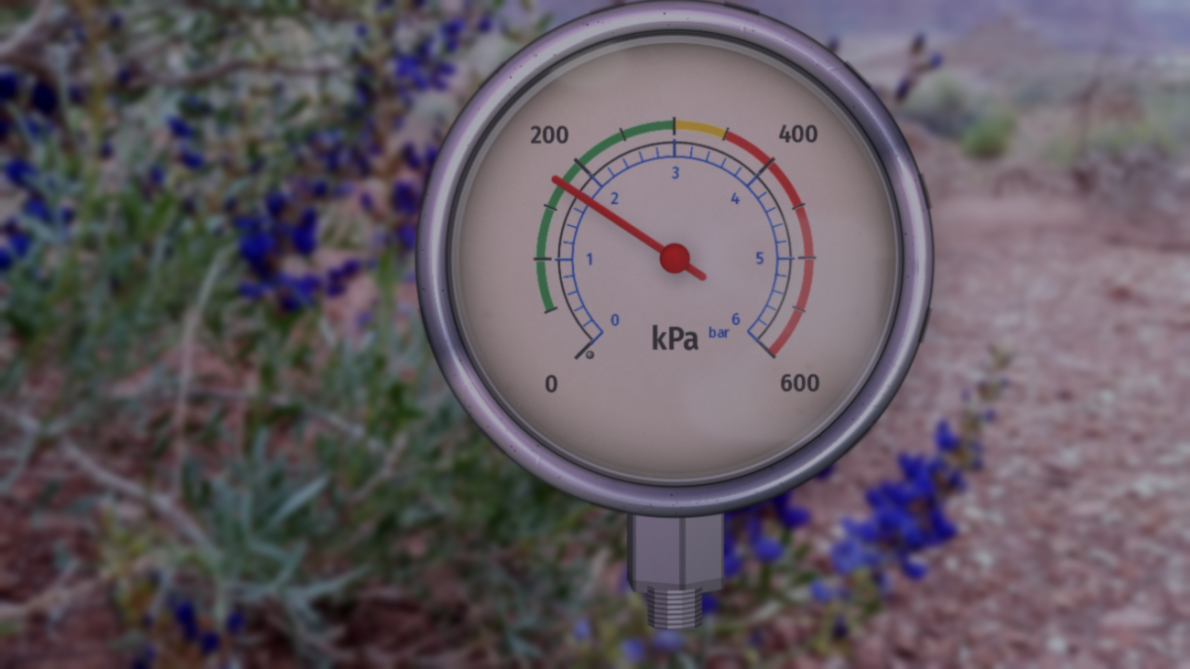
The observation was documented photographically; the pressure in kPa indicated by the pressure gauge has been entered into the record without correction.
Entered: 175 kPa
